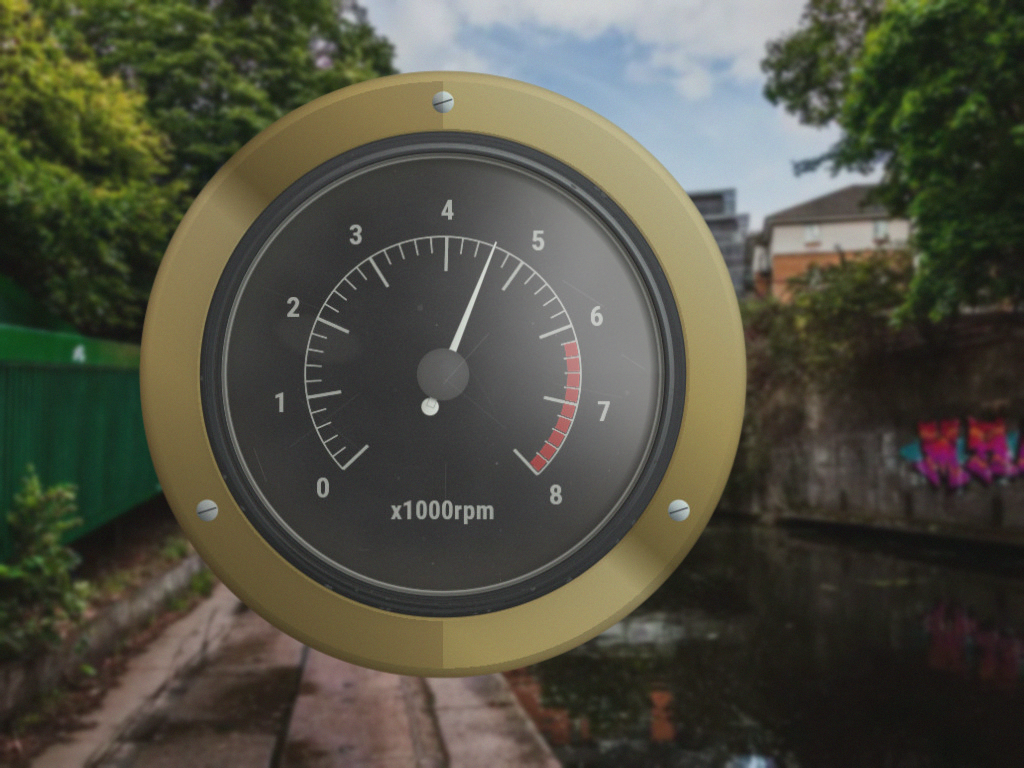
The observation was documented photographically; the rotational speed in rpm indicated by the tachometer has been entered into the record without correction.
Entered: 4600 rpm
